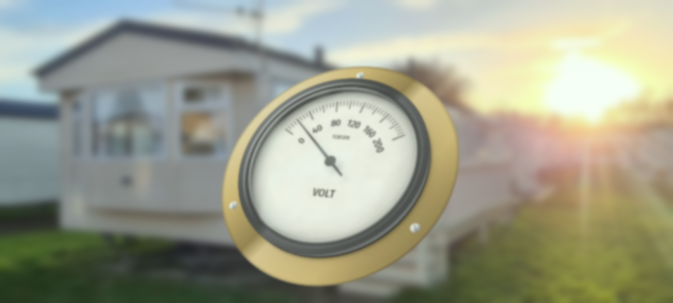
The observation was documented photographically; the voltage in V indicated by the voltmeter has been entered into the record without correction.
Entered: 20 V
